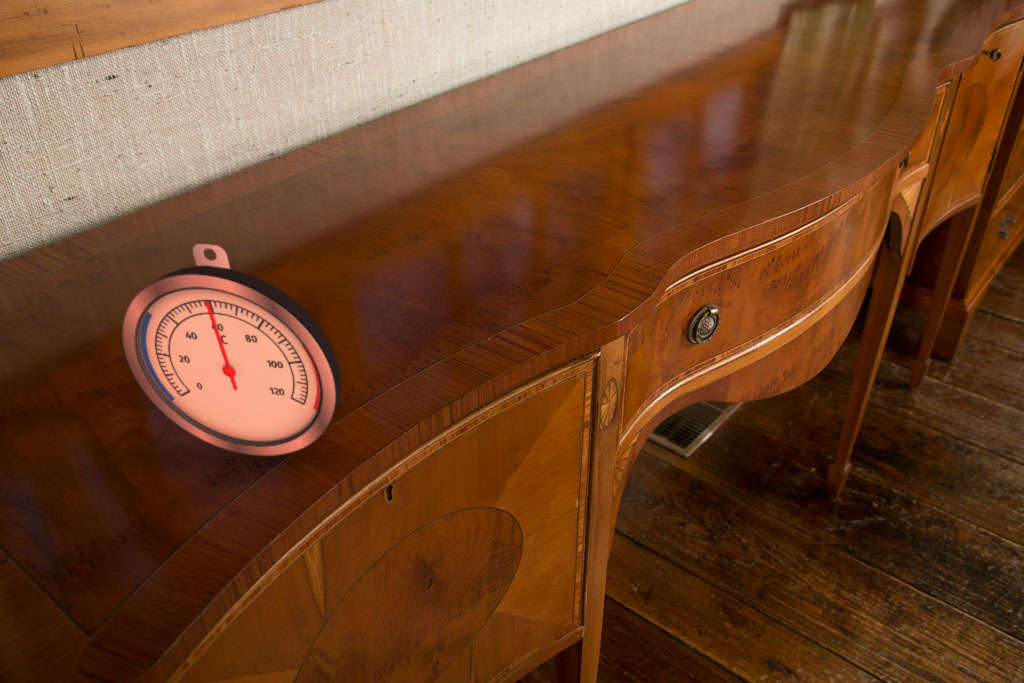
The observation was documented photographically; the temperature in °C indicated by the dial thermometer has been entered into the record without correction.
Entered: 60 °C
